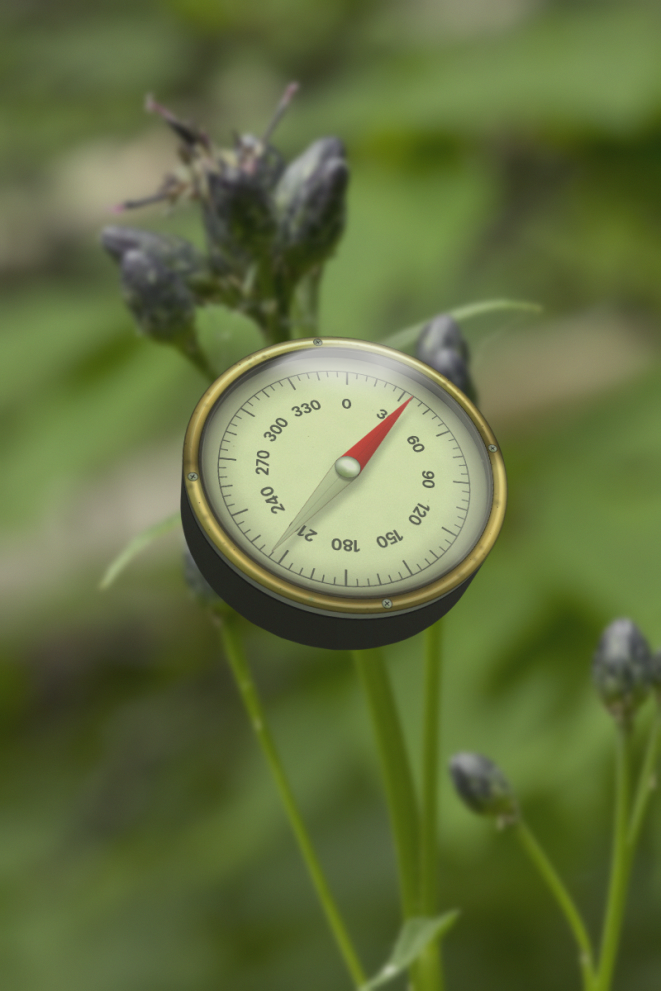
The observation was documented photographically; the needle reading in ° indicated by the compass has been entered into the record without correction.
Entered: 35 °
